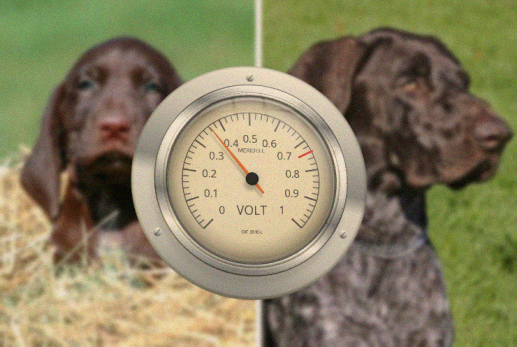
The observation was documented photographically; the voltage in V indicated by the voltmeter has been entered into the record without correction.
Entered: 0.36 V
